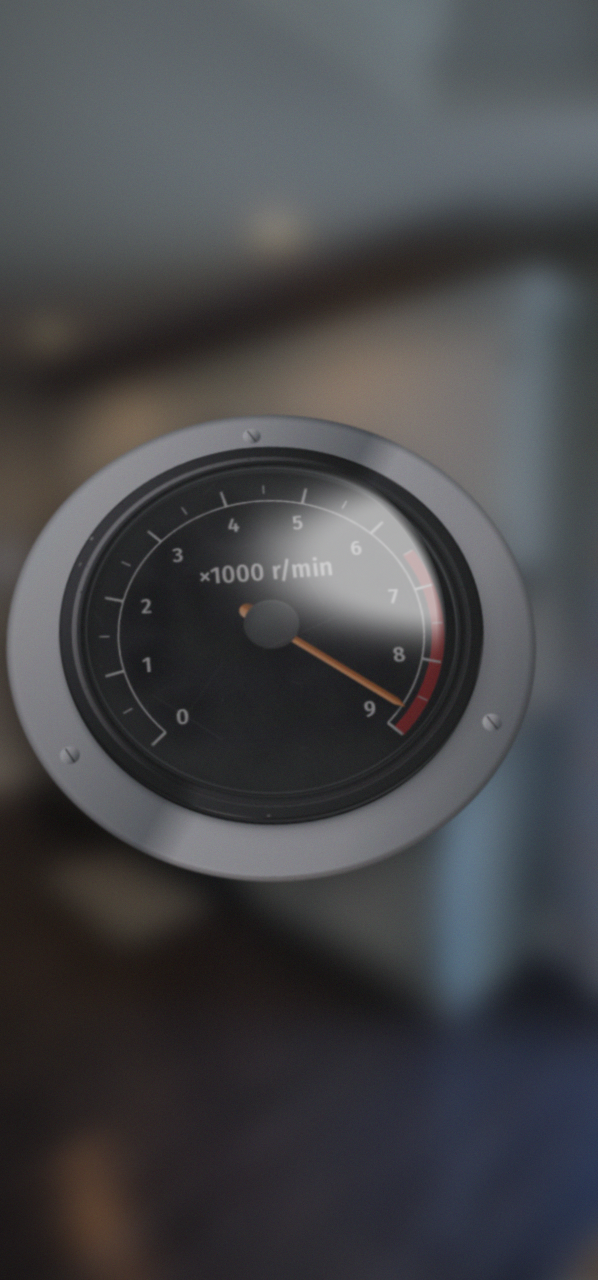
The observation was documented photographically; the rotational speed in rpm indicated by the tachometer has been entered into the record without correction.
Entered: 8750 rpm
